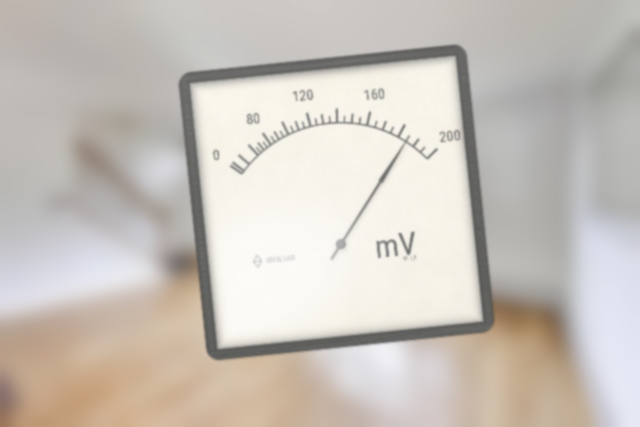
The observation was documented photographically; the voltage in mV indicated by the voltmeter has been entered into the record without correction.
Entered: 185 mV
